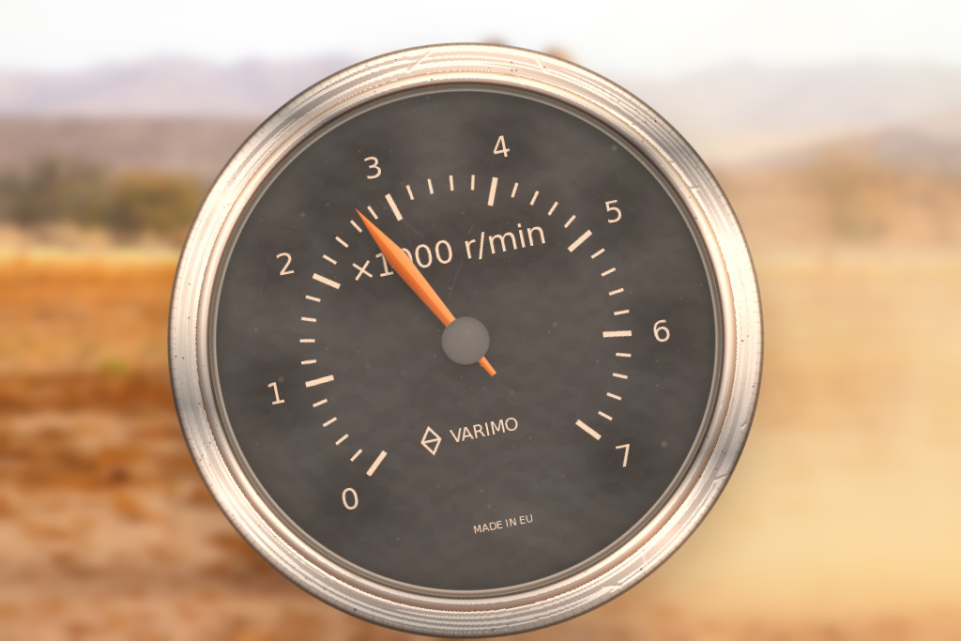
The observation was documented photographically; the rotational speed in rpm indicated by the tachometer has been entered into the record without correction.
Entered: 2700 rpm
